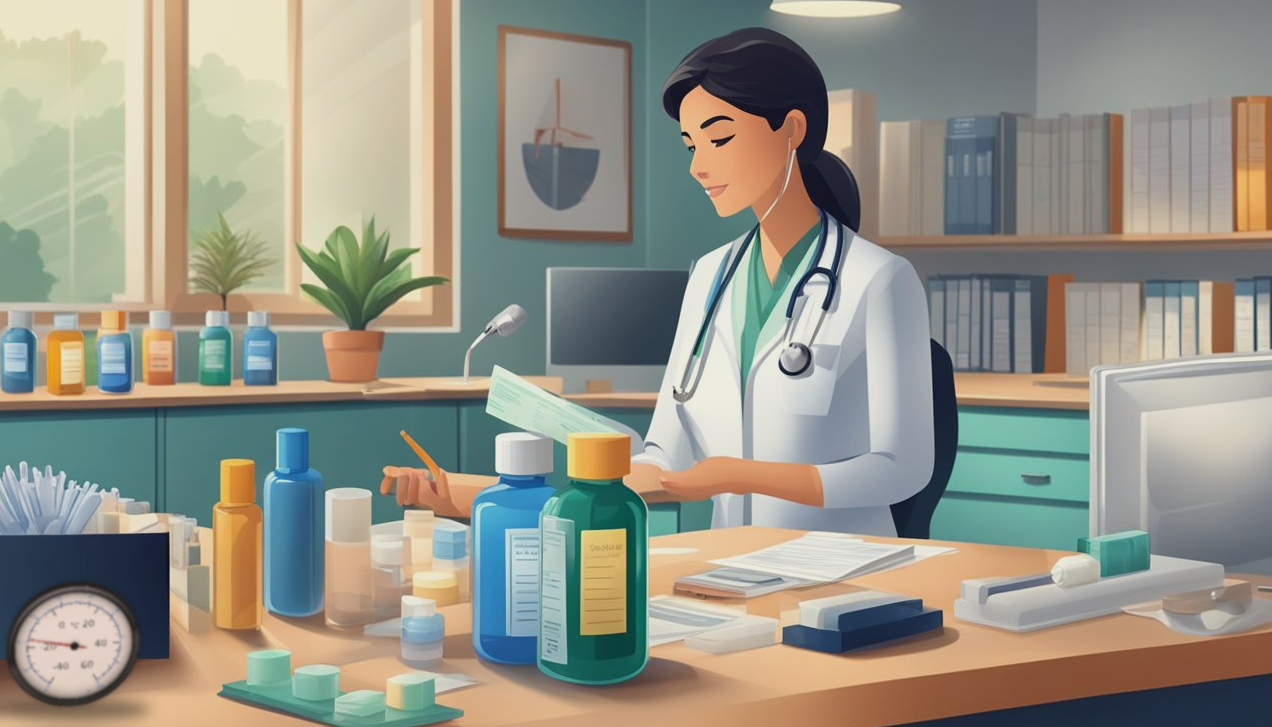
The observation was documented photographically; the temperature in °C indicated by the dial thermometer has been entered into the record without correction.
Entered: -16 °C
